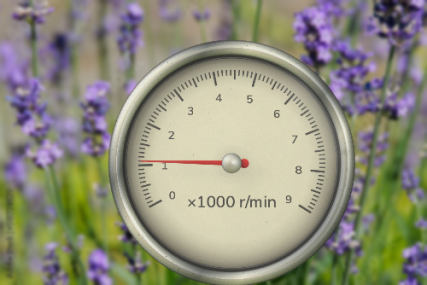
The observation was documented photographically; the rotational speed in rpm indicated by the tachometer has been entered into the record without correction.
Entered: 1100 rpm
